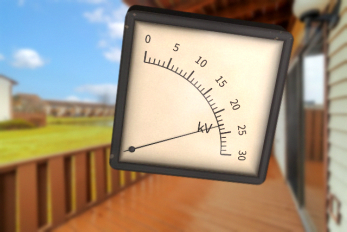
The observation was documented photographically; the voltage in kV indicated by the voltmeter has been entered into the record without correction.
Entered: 23 kV
